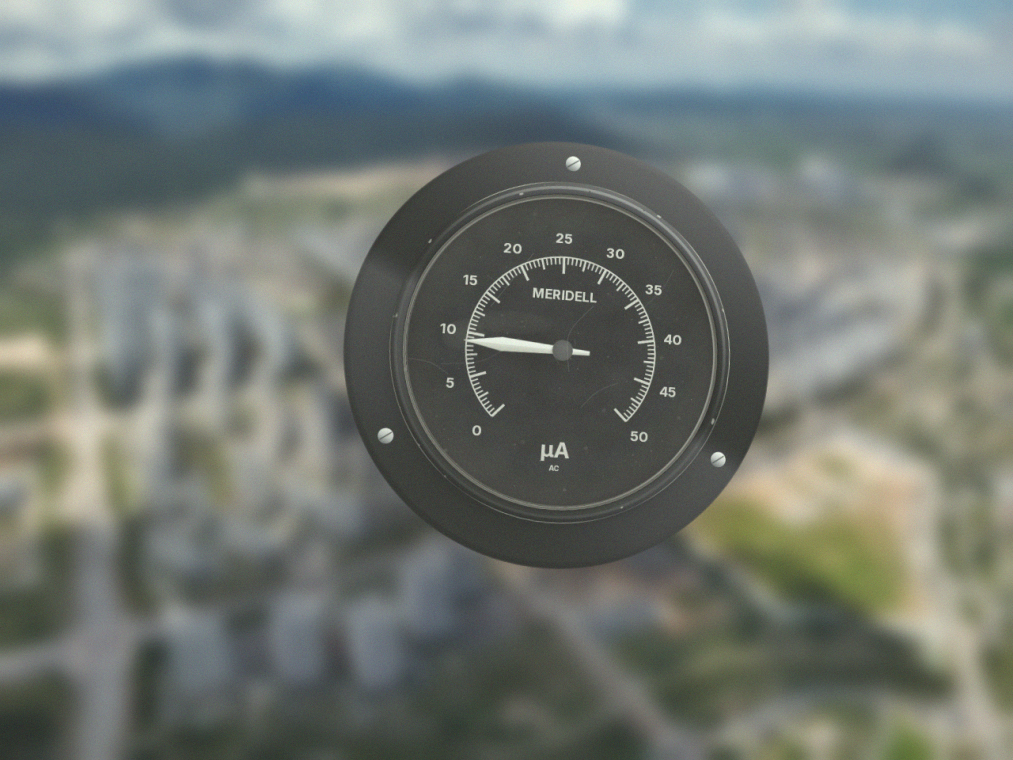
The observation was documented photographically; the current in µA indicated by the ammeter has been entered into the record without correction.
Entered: 9 µA
